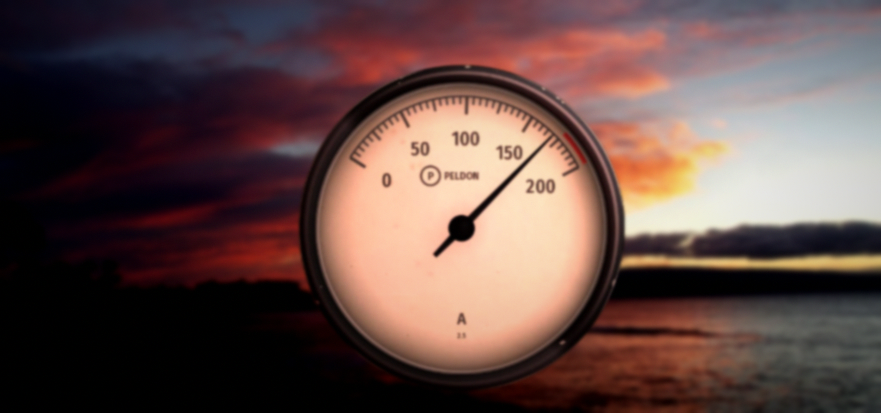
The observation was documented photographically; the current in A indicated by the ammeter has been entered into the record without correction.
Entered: 170 A
